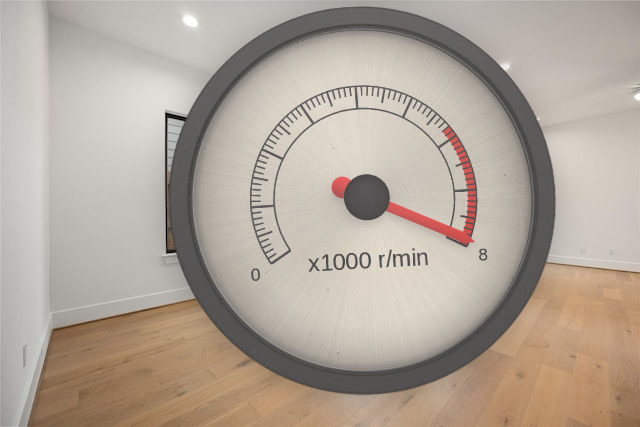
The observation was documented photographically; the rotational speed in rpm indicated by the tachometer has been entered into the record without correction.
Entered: 7900 rpm
